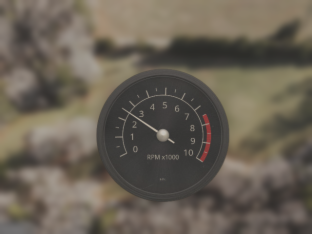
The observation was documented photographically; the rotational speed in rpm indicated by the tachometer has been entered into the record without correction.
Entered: 2500 rpm
